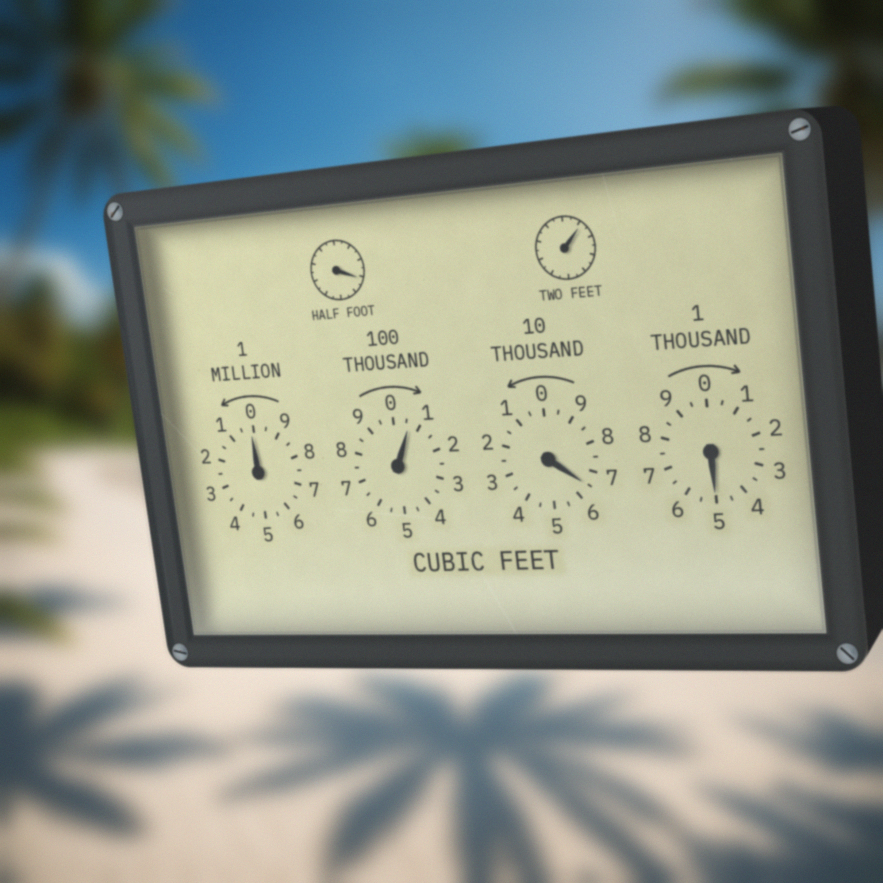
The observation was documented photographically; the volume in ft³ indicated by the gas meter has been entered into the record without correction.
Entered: 6500 ft³
